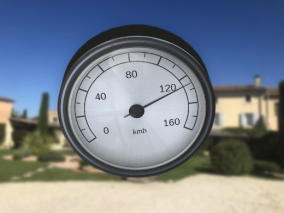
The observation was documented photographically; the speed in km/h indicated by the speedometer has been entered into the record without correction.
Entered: 125 km/h
